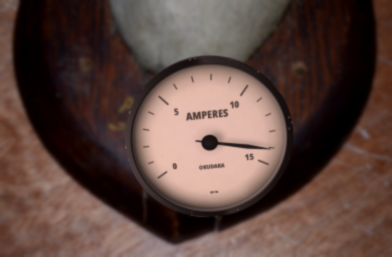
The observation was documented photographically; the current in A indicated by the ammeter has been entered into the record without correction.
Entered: 14 A
